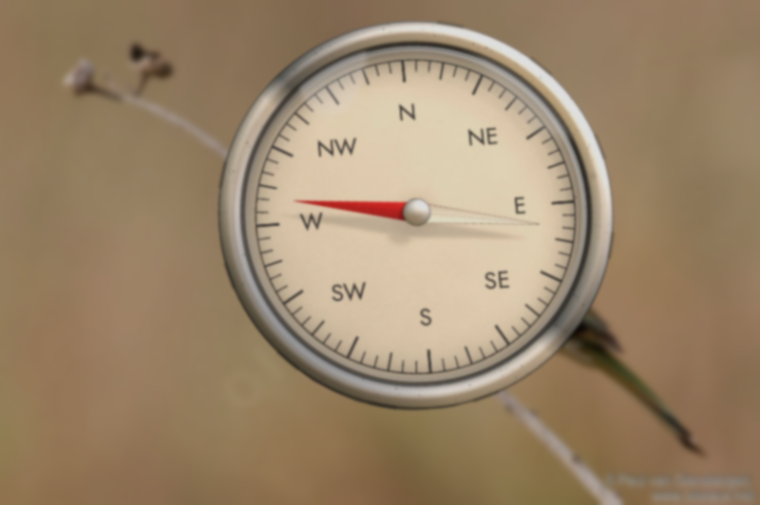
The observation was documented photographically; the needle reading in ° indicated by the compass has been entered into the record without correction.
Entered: 280 °
